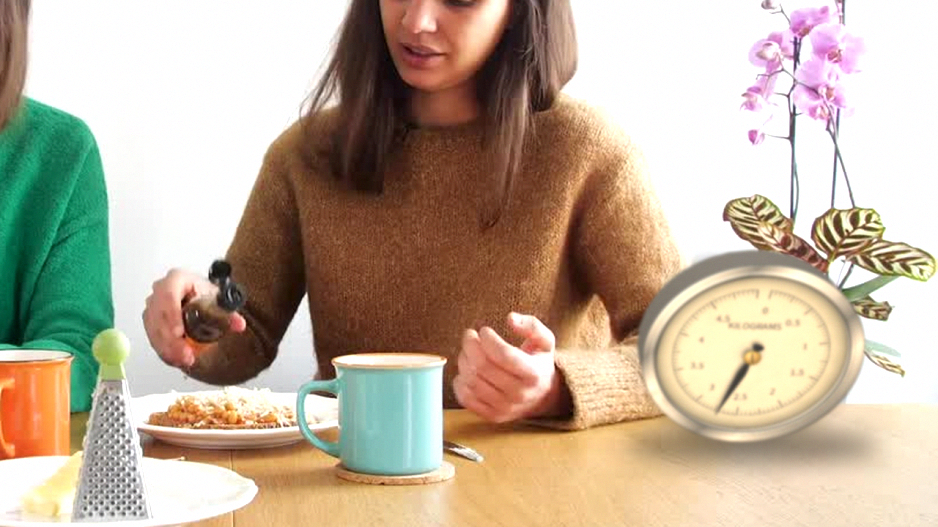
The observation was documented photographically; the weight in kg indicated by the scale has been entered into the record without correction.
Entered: 2.75 kg
